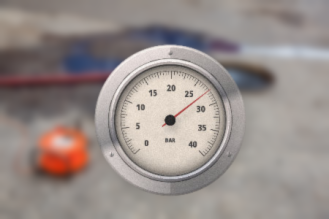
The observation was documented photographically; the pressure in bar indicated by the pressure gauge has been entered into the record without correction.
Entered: 27.5 bar
